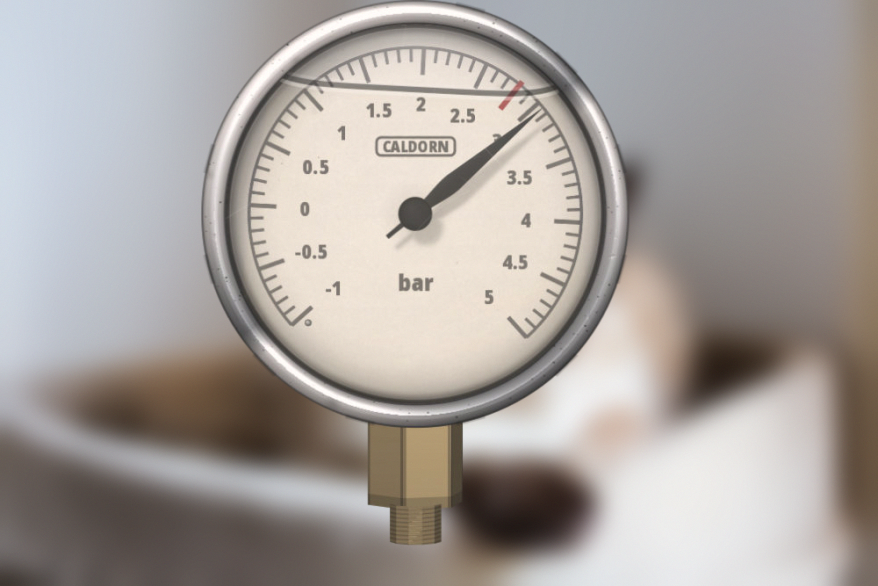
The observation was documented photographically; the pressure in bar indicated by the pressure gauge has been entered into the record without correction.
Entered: 3.05 bar
